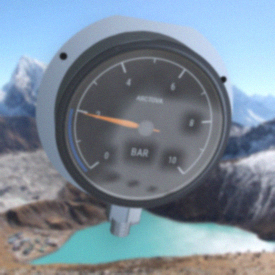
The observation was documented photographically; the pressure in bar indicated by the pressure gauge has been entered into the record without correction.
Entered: 2 bar
